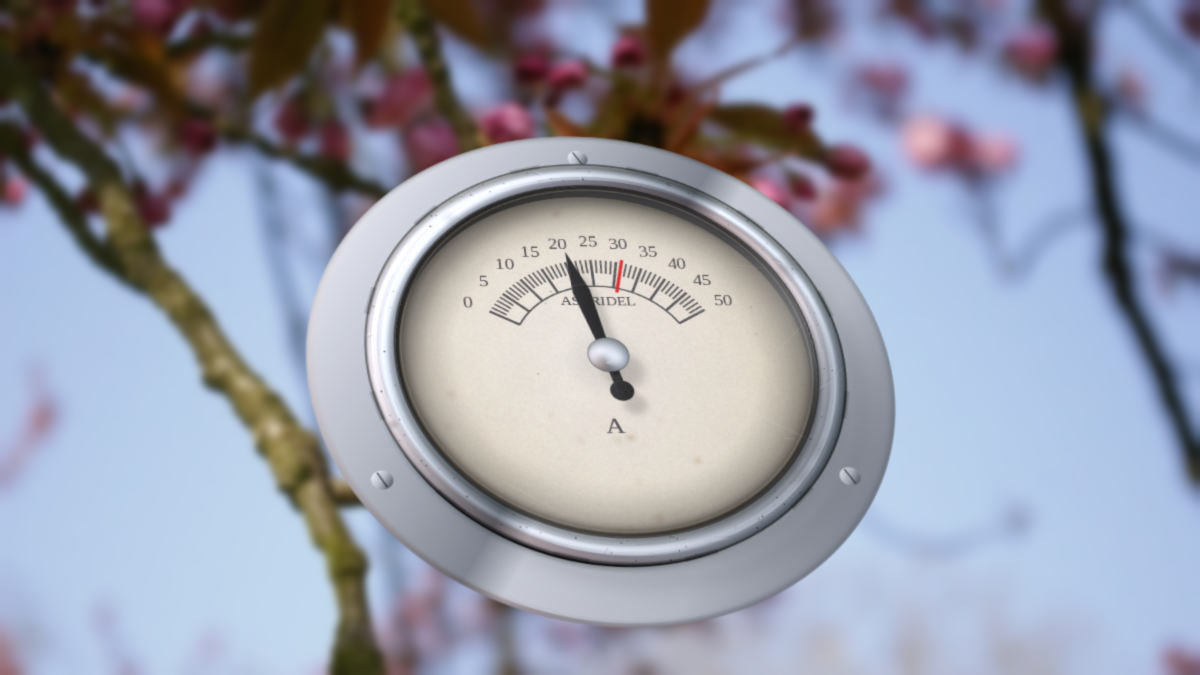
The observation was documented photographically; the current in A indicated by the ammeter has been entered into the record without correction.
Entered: 20 A
